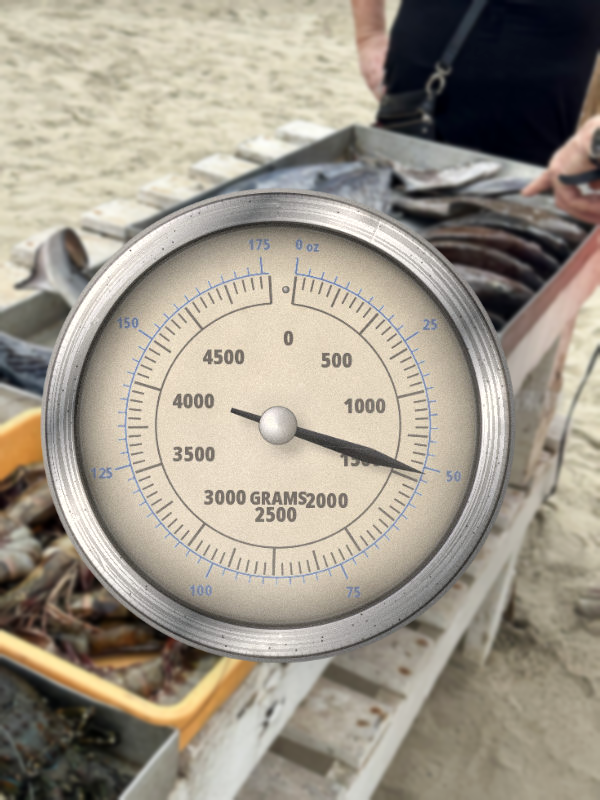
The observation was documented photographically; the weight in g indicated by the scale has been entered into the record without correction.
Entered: 1450 g
